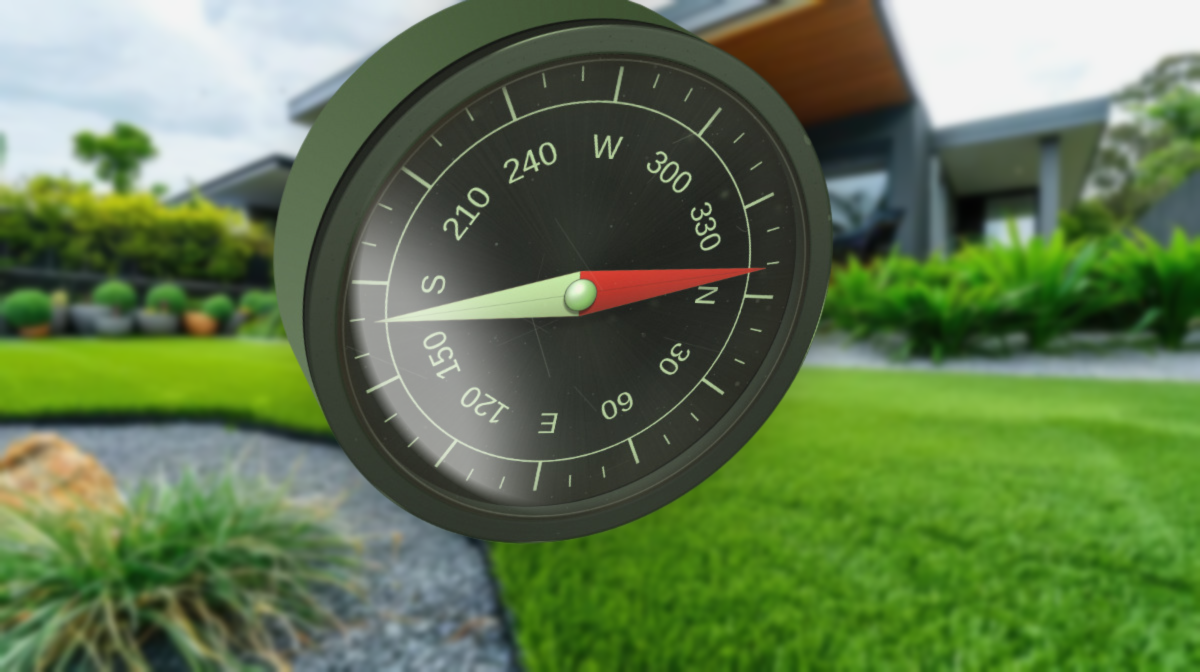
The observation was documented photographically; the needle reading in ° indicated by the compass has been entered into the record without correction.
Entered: 350 °
